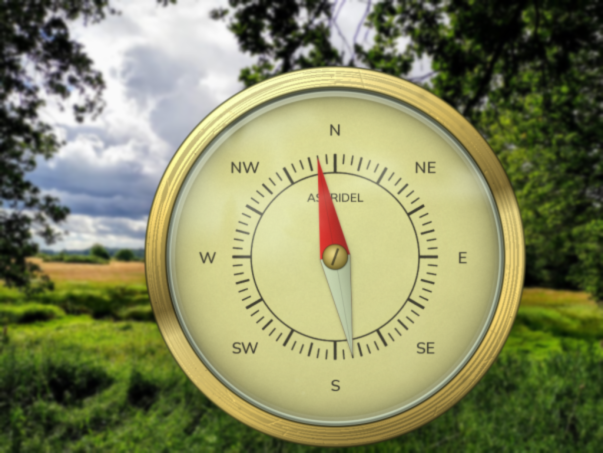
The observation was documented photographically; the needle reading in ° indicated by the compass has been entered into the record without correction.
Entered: 350 °
